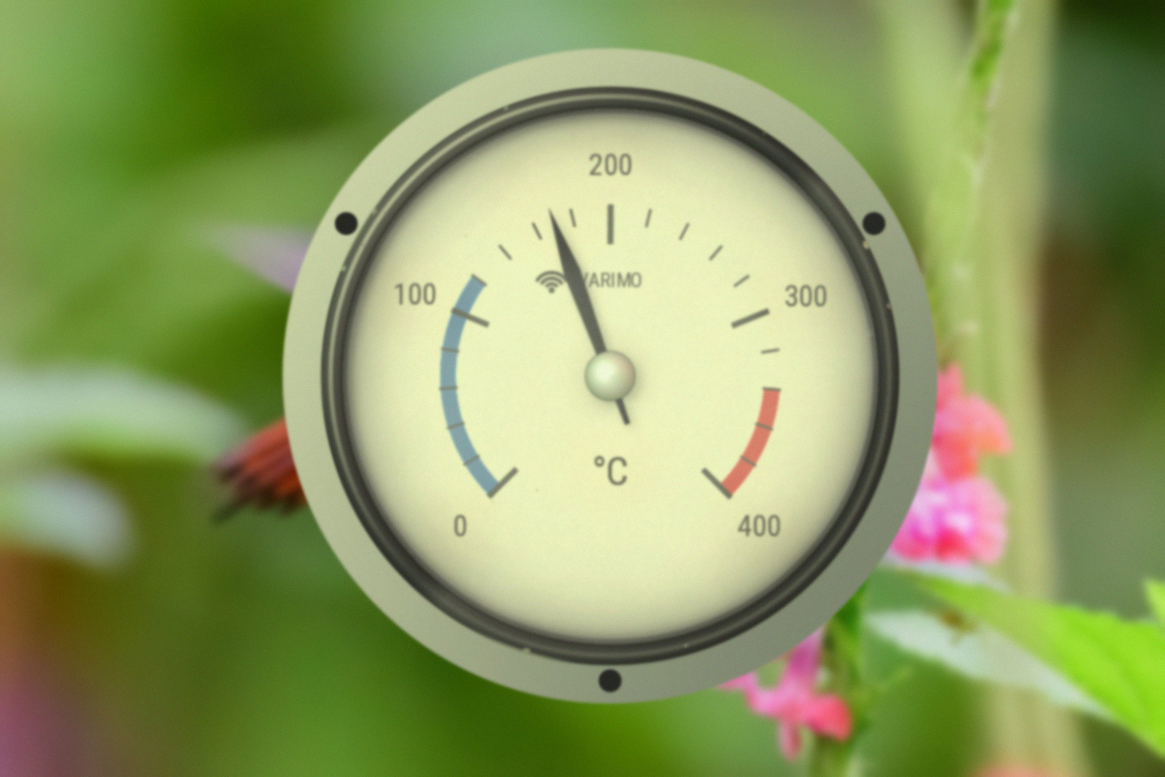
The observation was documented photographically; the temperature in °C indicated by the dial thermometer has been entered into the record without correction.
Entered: 170 °C
